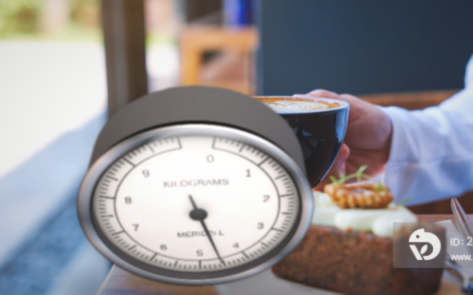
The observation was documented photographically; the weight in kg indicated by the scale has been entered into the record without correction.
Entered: 4.5 kg
